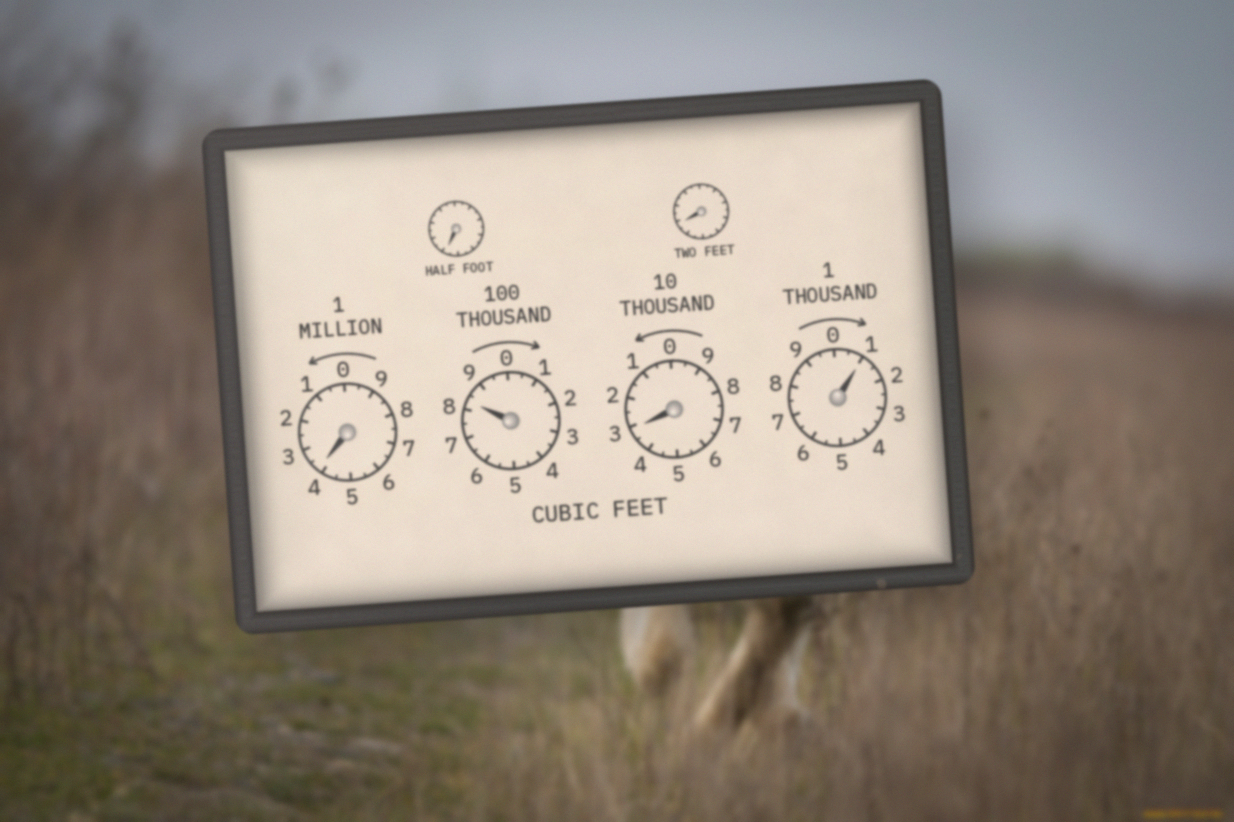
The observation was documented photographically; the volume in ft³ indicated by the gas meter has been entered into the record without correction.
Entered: 383100 ft³
